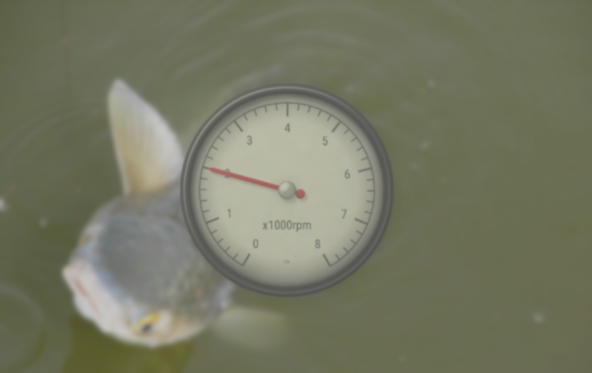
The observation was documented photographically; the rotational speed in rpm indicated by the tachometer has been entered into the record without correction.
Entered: 2000 rpm
